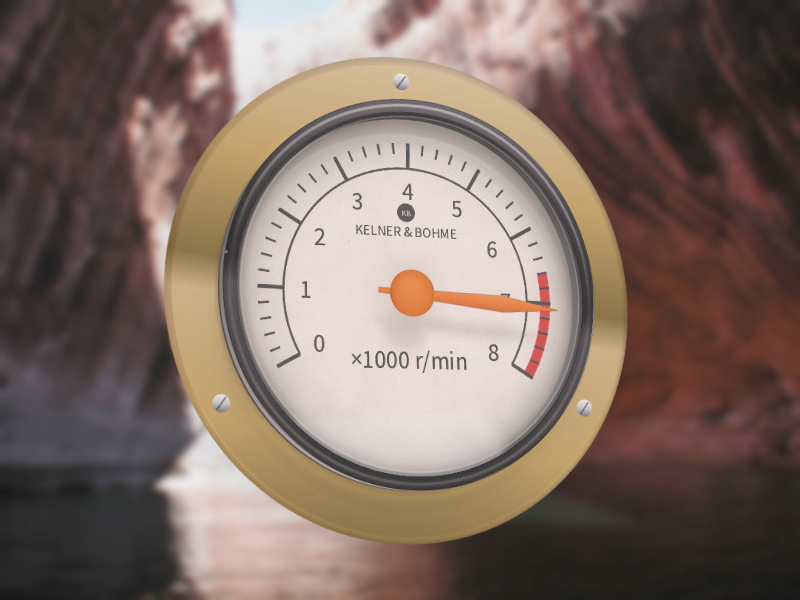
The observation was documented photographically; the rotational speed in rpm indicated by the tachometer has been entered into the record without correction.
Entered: 7100 rpm
